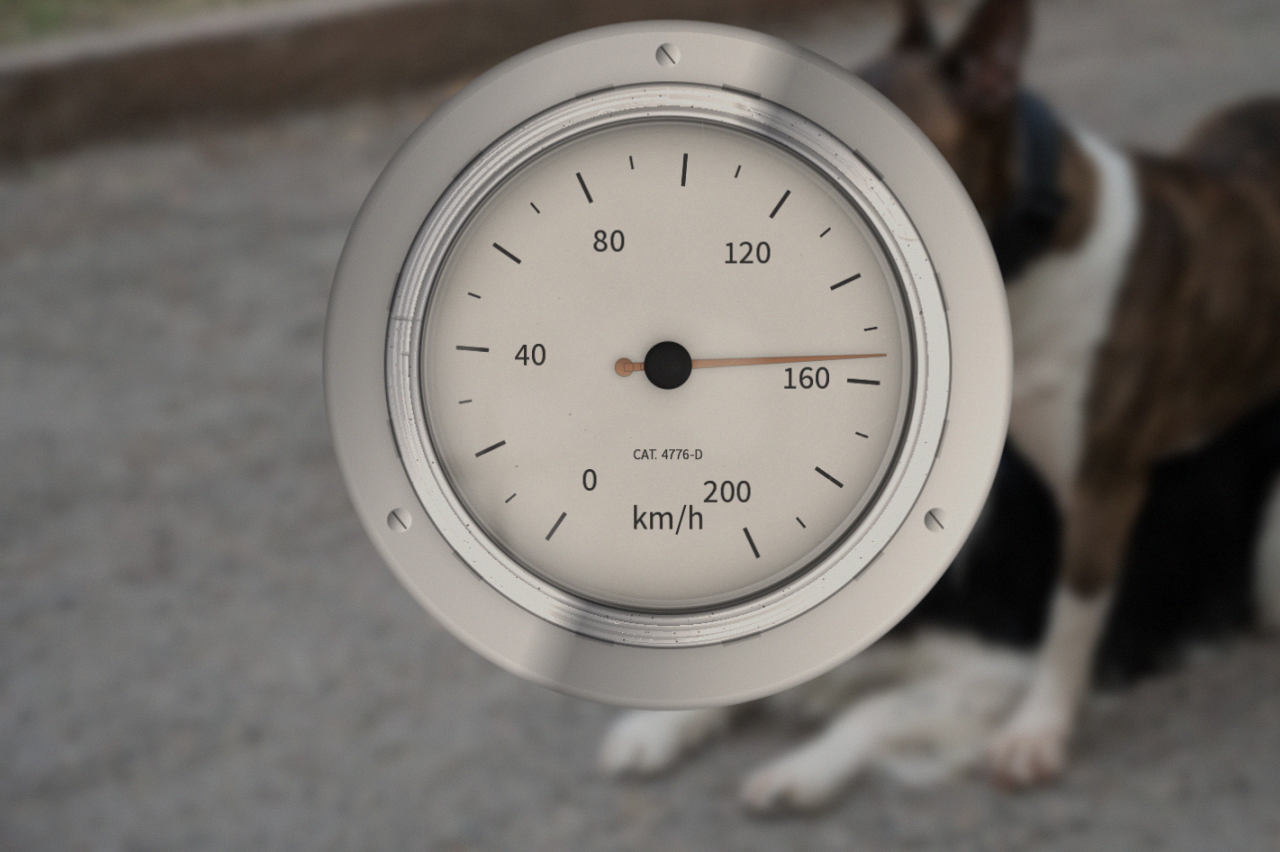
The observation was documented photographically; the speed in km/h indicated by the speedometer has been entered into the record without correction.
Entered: 155 km/h
